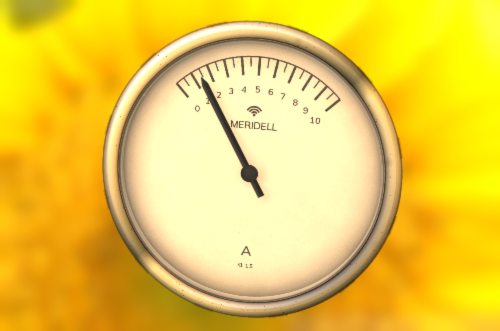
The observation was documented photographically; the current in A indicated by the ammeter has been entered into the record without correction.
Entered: 1.5 A
